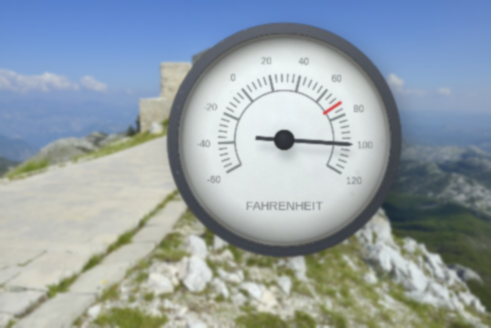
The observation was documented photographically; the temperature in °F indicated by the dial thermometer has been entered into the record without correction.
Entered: 100 °F
